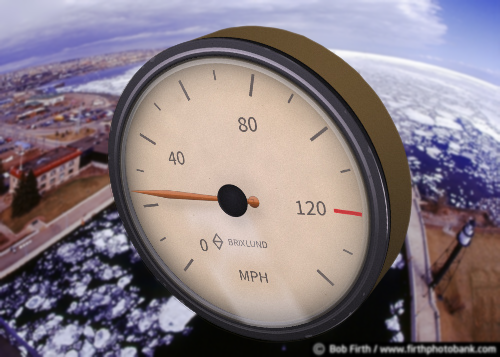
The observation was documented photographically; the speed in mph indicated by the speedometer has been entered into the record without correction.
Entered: 25 mph
